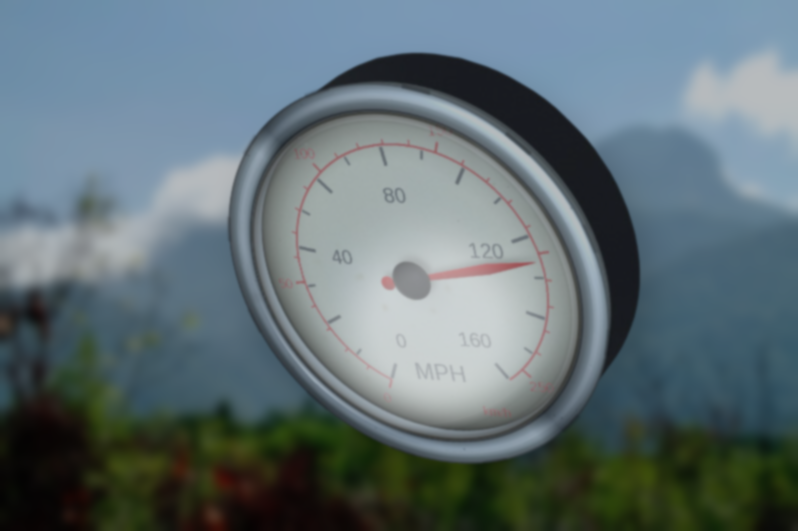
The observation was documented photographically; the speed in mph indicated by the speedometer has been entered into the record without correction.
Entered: 125 mph
